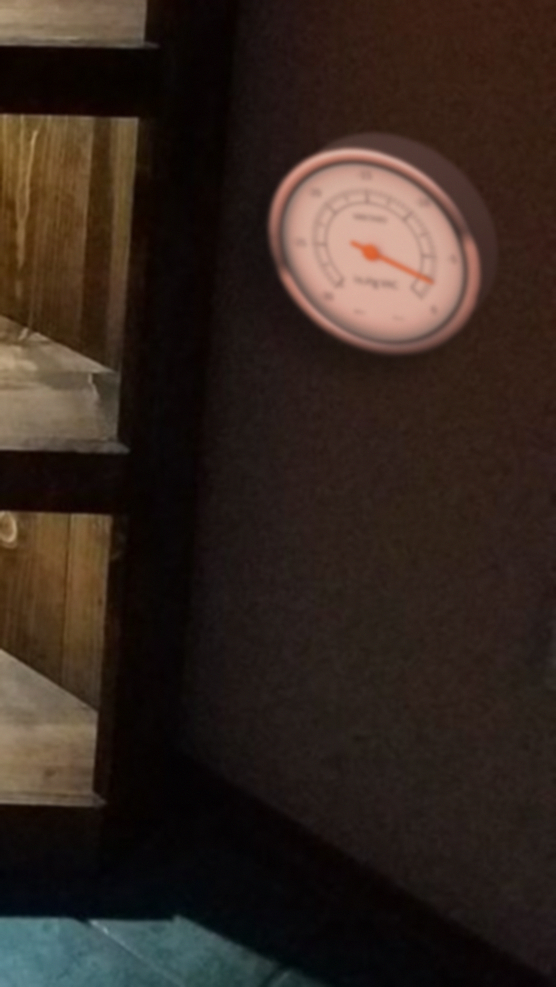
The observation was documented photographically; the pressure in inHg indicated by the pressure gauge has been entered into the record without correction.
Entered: -2.5 inHg
